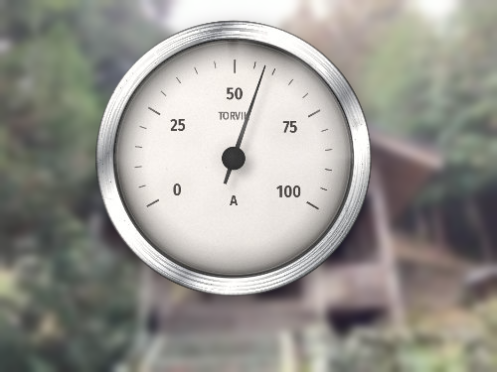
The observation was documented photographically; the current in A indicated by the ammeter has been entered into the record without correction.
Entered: 57.5 A
